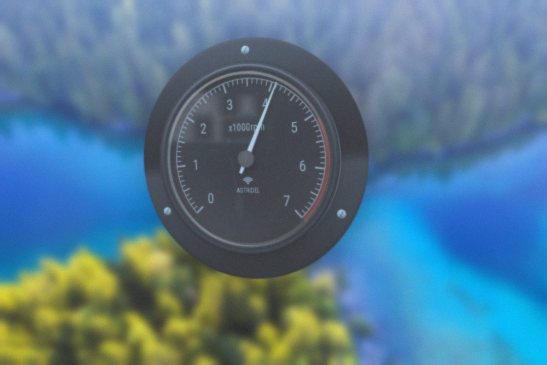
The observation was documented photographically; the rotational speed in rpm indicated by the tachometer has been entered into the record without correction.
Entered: 4100 rpm
